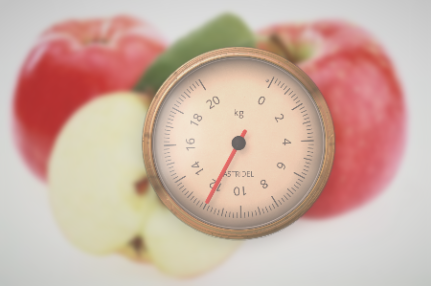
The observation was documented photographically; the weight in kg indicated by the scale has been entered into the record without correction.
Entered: 12 kg
